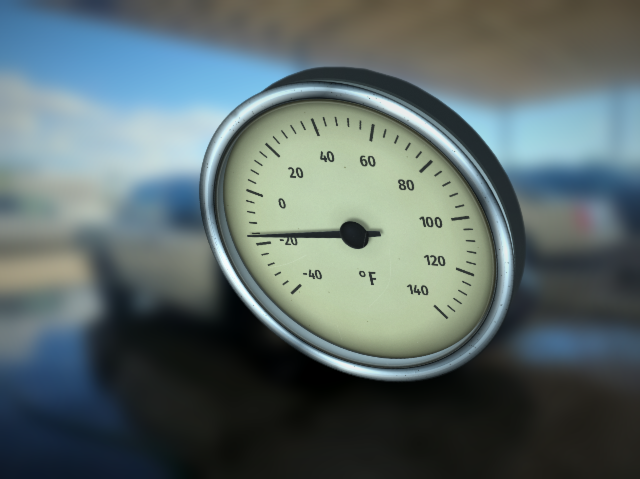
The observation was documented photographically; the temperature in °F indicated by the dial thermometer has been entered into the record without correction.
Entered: -16 °F
